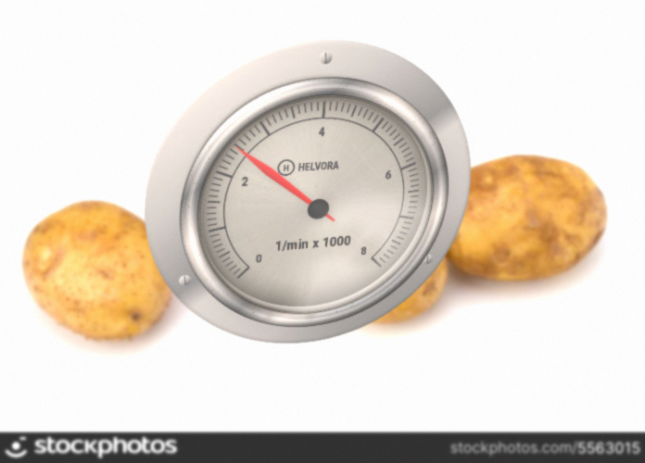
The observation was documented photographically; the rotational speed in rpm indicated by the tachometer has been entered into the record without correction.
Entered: 2500 rpm
